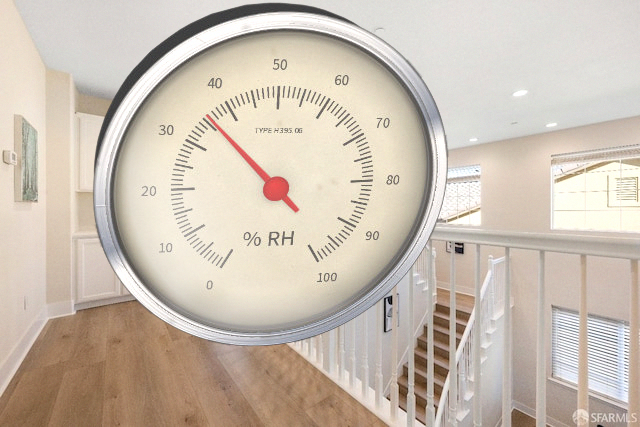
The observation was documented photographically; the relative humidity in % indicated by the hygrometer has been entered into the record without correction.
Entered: 36 %
